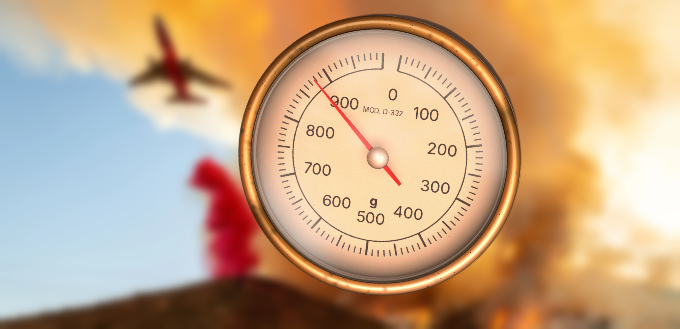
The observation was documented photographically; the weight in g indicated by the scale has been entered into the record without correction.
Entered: 880 g
